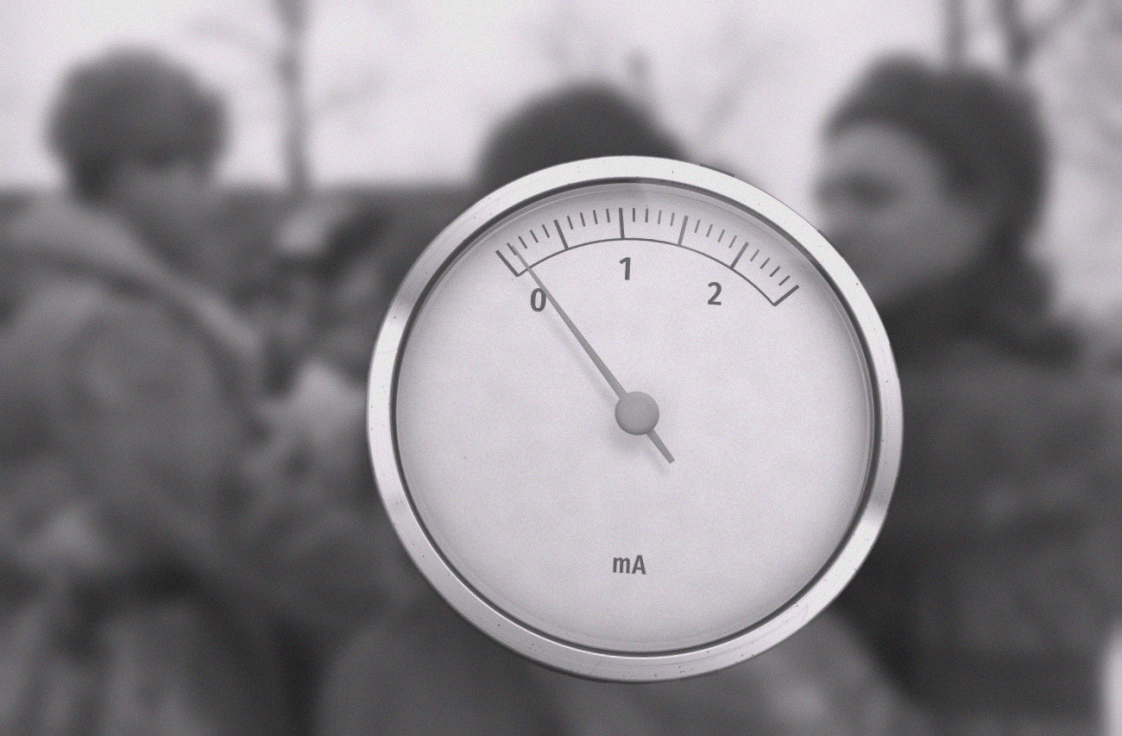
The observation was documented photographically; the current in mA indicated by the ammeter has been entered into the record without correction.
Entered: 0.1 mA
